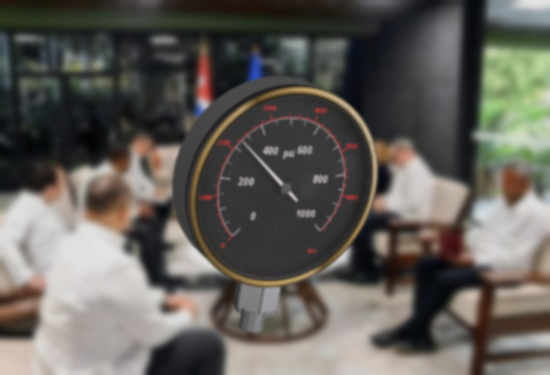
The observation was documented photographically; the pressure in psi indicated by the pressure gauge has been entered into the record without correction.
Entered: 325 psi
